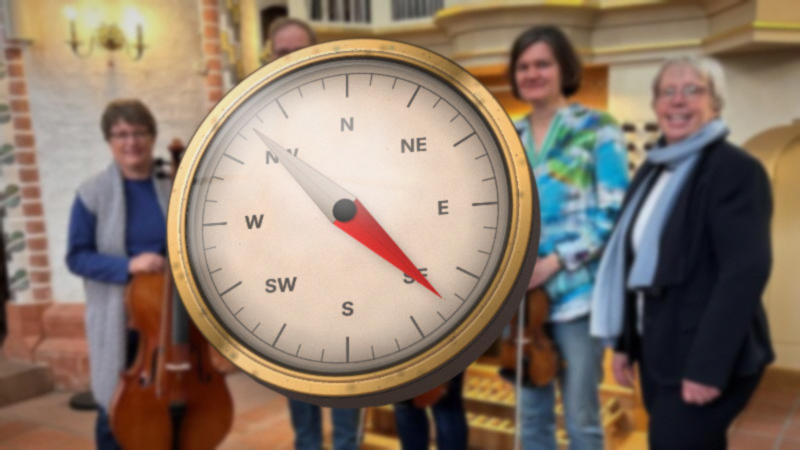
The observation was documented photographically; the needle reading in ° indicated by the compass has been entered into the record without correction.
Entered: 135 °
